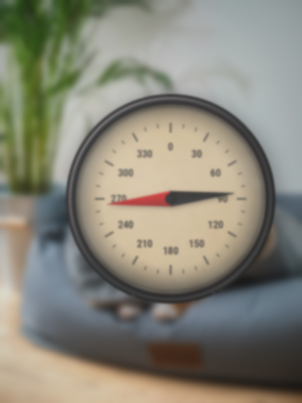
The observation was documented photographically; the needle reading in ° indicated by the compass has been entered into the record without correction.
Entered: 265 °
